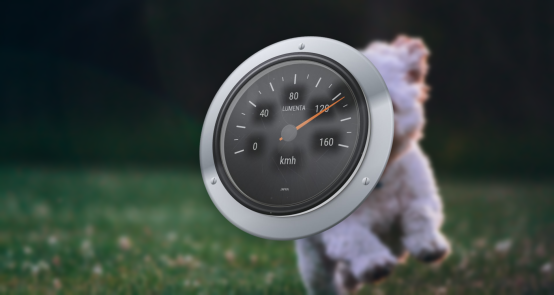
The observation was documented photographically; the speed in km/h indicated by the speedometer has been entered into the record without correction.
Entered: 125 km/h
